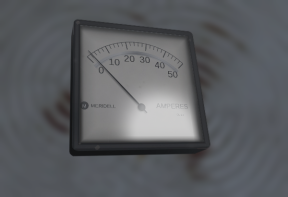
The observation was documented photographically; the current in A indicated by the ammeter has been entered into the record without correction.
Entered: 2 A
